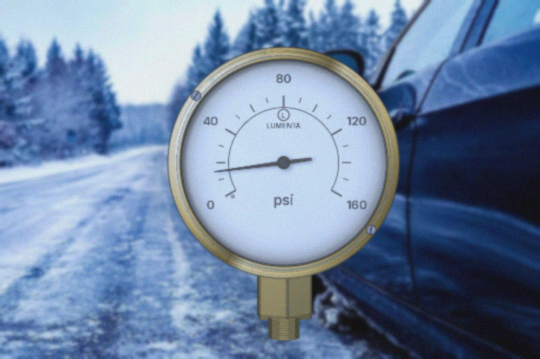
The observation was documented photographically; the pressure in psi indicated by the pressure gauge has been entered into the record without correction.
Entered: 15 psi
